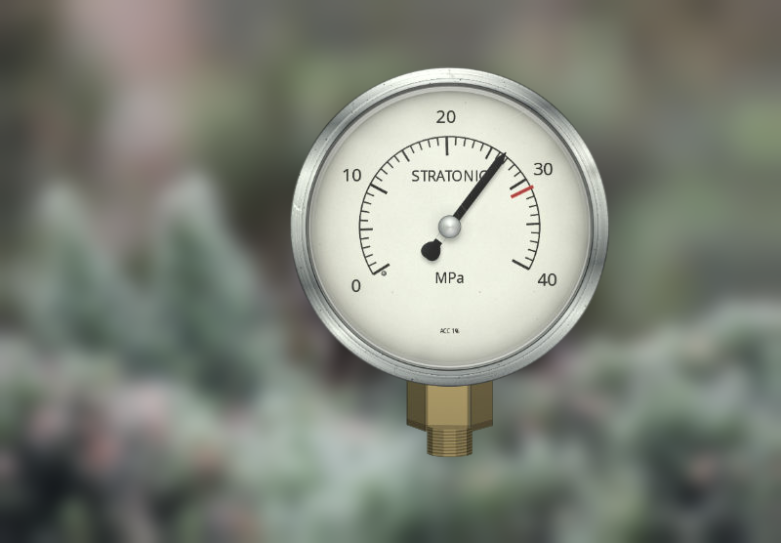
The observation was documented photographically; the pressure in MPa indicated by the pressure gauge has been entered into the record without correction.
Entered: 26.5 MPa
